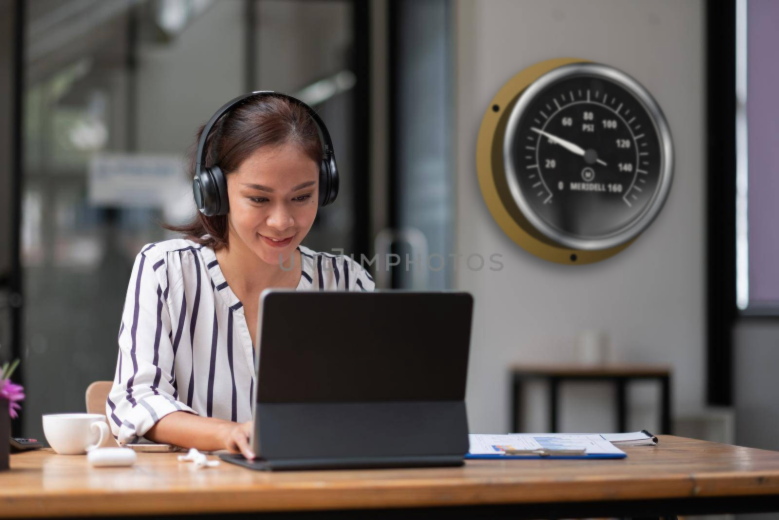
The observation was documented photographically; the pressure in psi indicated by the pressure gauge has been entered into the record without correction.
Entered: 40 psi
